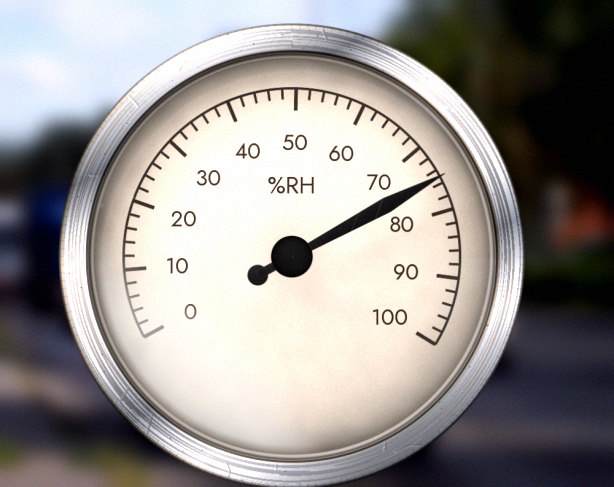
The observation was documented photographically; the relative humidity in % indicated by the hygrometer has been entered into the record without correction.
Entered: 75 %
